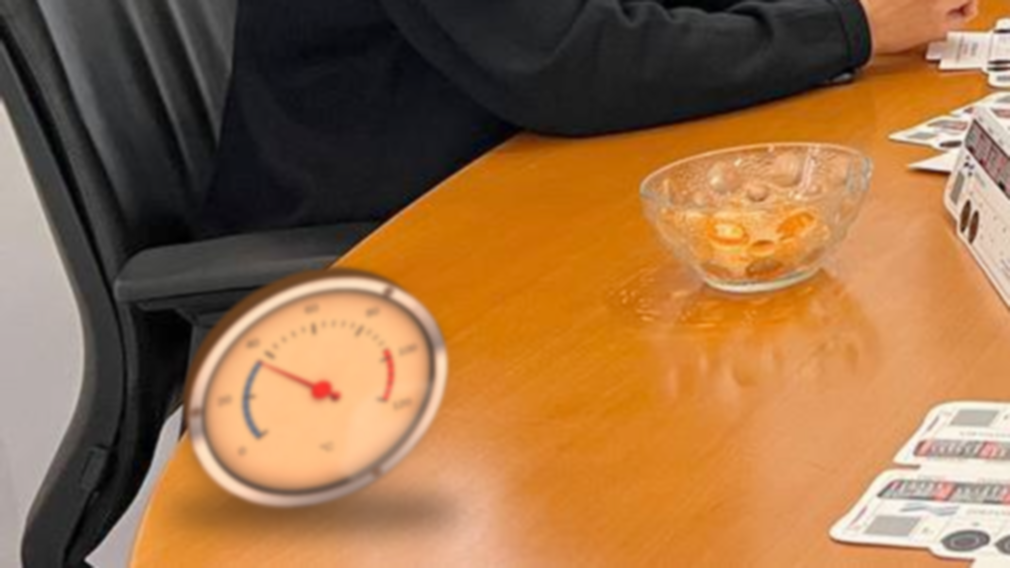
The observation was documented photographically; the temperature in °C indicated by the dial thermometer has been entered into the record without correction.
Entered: 36 °C
